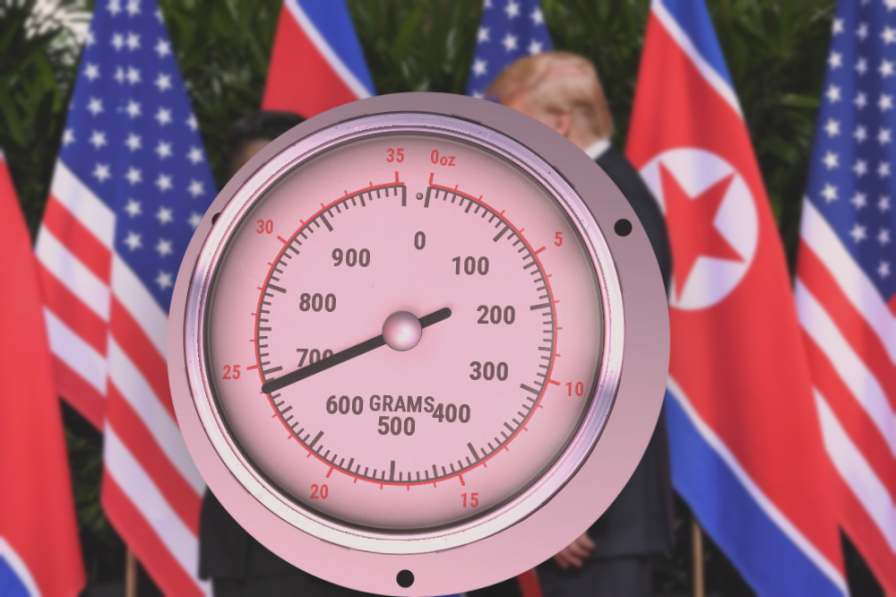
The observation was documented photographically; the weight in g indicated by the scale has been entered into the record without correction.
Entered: 680 g
